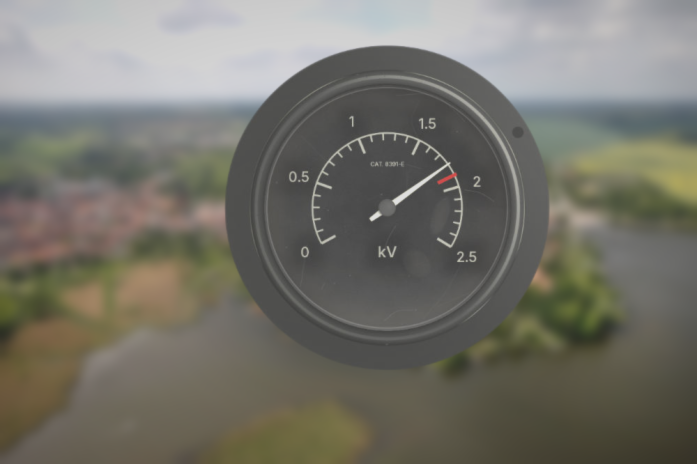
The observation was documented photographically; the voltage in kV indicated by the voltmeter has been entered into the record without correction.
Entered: 1.8 kV
